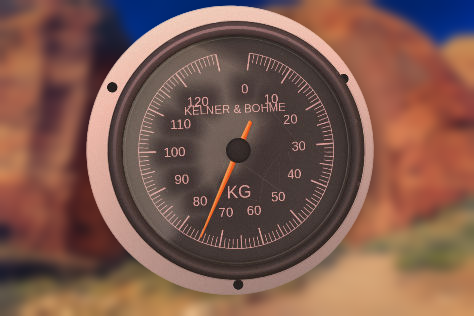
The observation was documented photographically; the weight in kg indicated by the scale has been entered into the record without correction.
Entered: 75 kg
